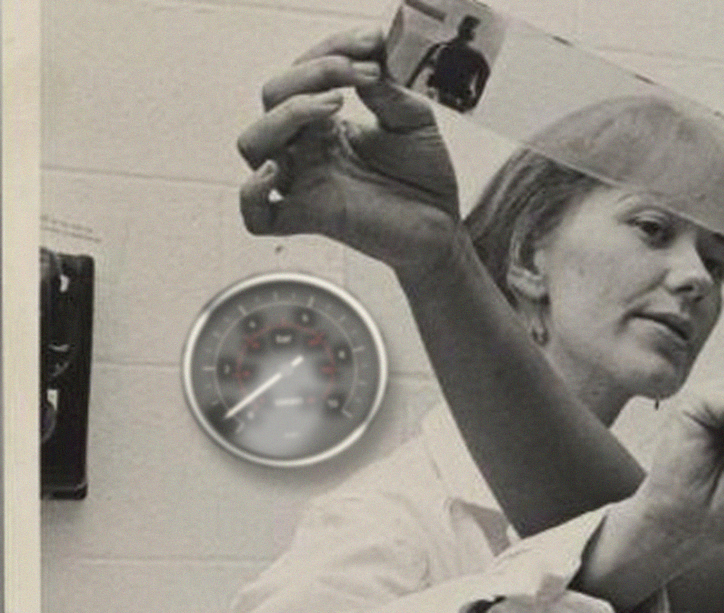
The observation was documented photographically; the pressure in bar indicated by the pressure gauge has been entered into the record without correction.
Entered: 0.5 bar
